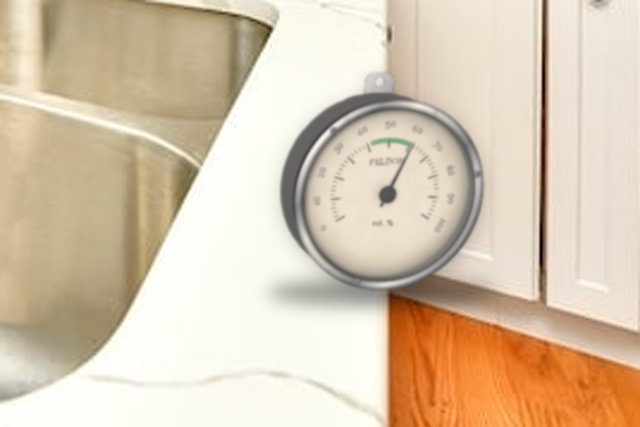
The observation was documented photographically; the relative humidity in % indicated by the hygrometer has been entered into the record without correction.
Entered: 60 %
